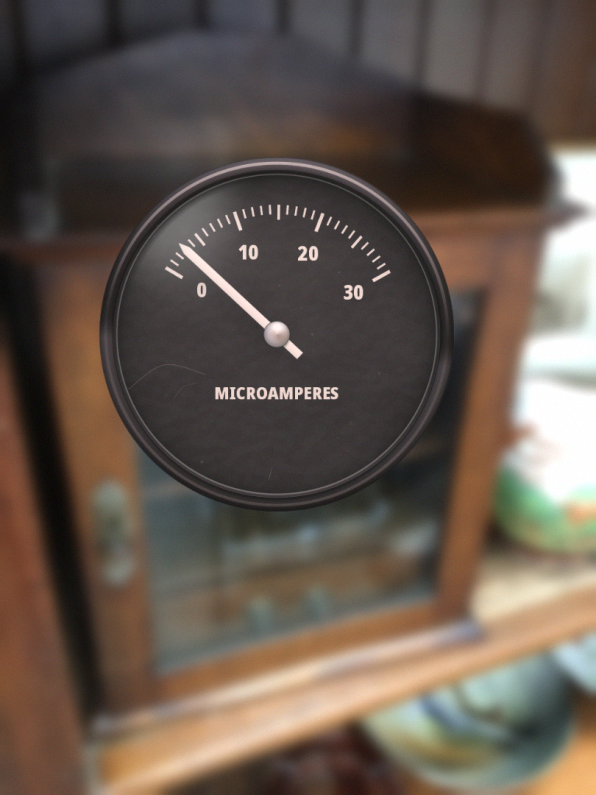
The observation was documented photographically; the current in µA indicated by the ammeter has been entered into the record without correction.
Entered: 3 µA
